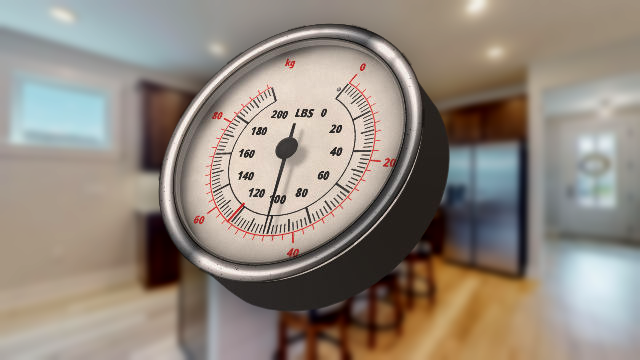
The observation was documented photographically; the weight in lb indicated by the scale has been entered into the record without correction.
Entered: 100 lb
